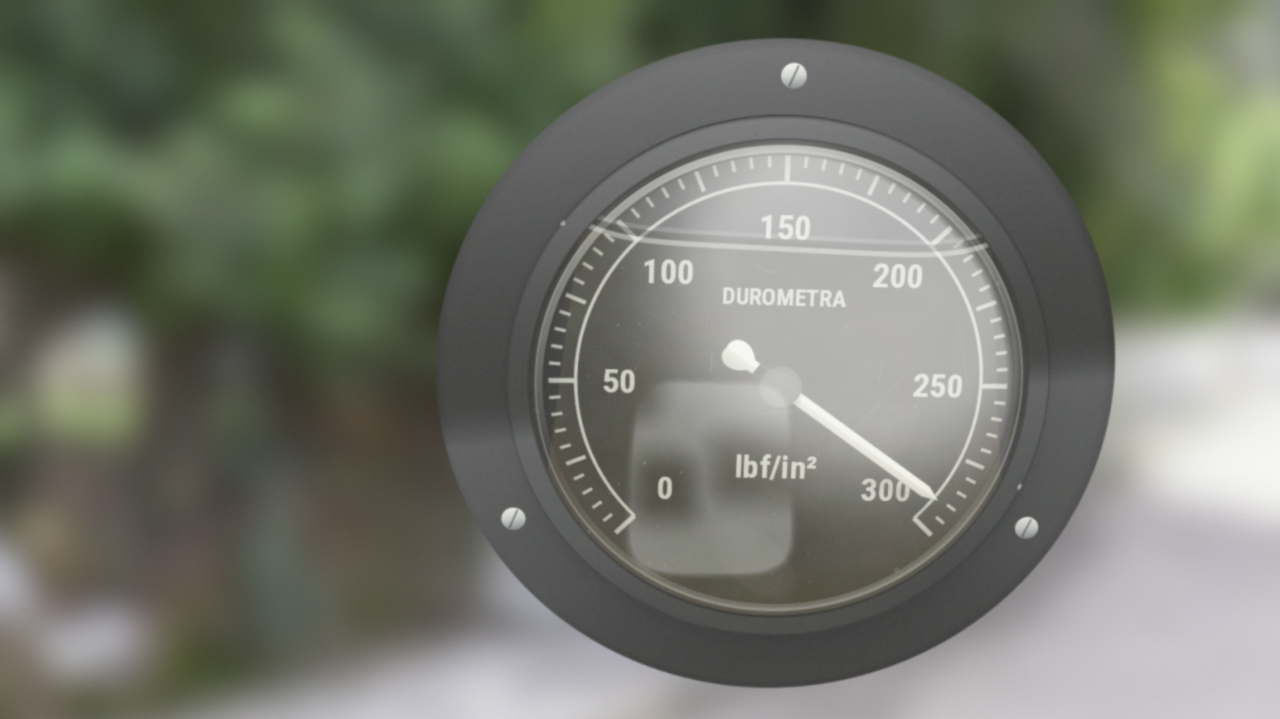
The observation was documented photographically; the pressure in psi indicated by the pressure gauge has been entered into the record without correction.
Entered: 290 psi
